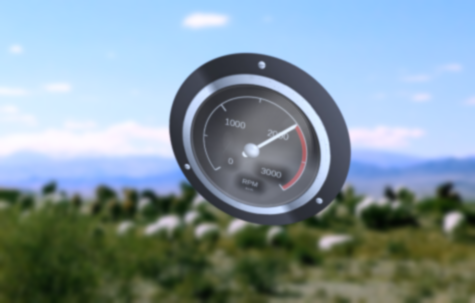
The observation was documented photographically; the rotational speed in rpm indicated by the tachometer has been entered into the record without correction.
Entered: 2000 rpm
